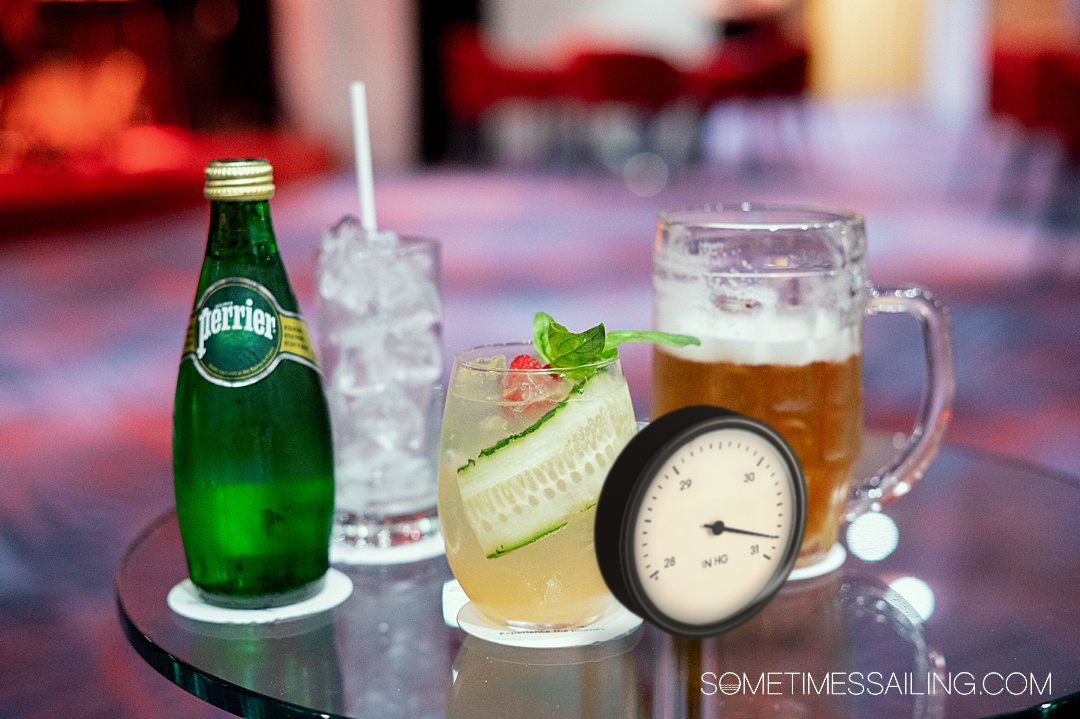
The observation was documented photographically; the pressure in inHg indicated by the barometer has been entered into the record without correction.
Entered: 30.8 inHg
